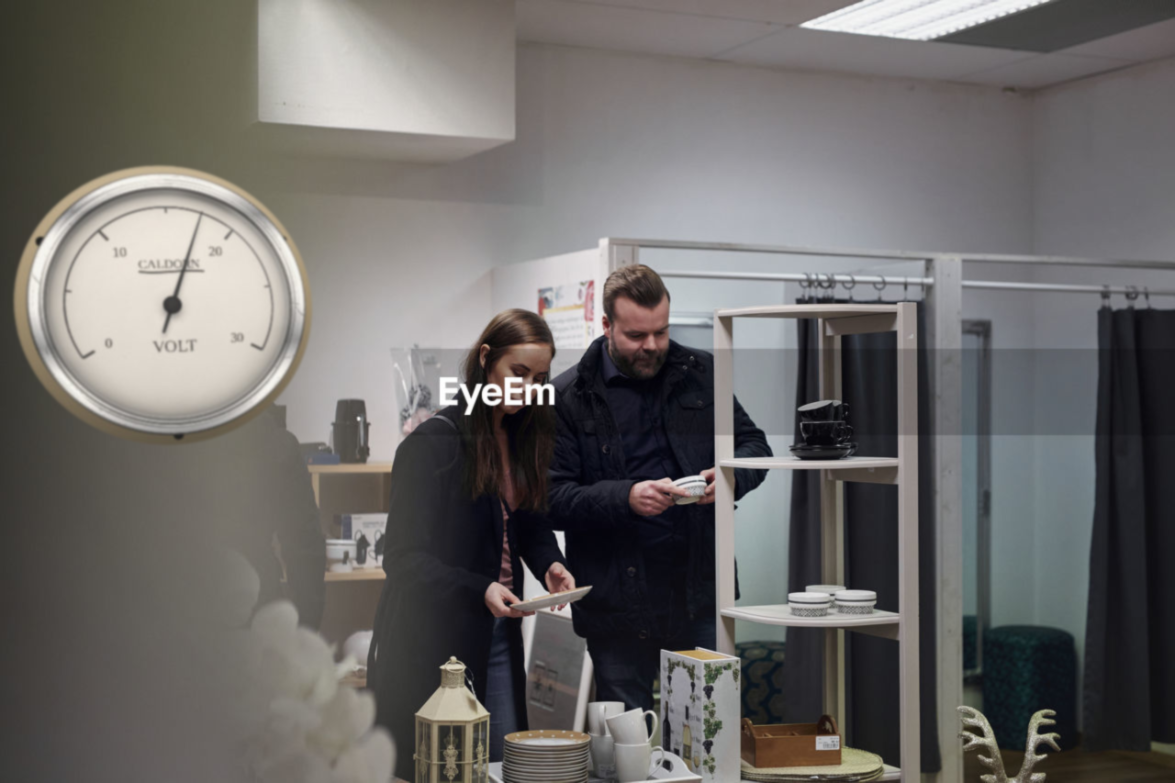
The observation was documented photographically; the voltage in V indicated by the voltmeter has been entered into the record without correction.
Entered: 17.5 V
